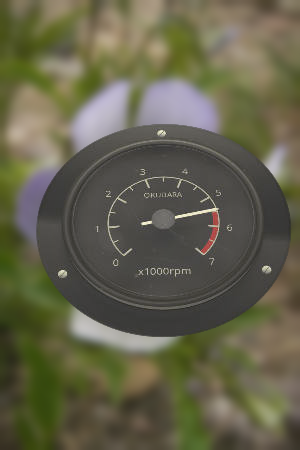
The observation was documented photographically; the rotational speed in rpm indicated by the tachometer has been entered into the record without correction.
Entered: 5500 rpm
